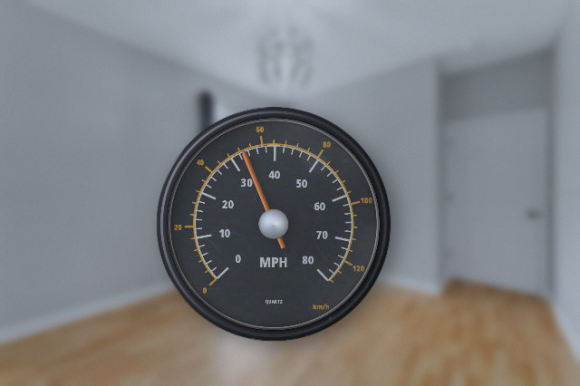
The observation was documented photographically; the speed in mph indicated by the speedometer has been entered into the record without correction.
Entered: 33 mph
